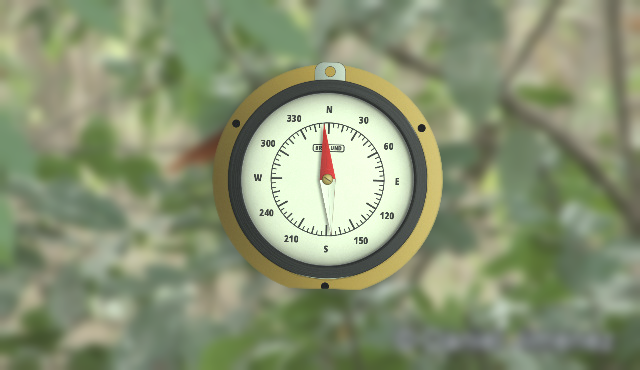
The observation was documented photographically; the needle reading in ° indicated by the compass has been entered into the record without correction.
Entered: 355 °
